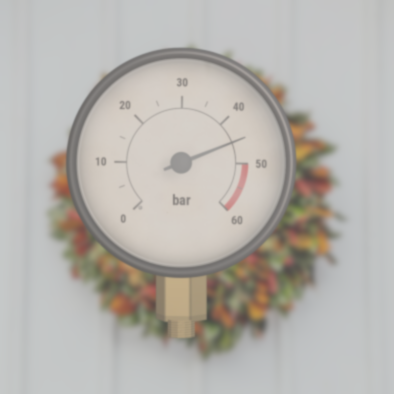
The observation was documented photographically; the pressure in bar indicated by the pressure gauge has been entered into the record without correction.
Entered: 45 bar
